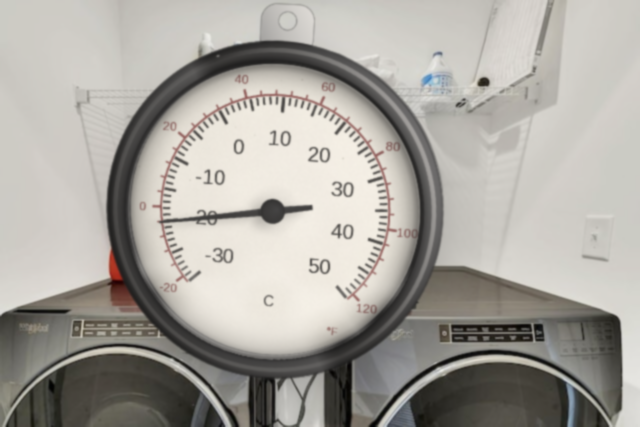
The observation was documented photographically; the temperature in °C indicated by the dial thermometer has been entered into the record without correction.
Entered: -20 °C
